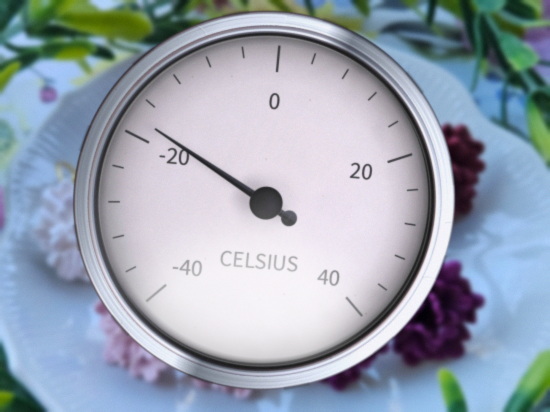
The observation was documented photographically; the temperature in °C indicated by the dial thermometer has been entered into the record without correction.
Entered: -18 °C
